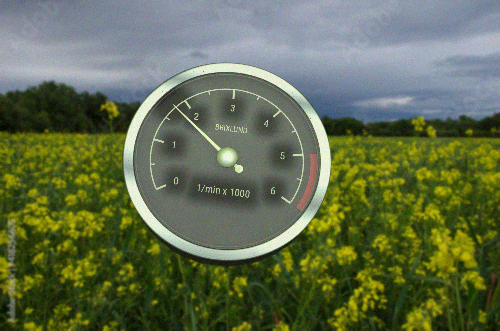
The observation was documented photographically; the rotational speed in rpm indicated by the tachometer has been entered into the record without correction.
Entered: 1750 rpm
